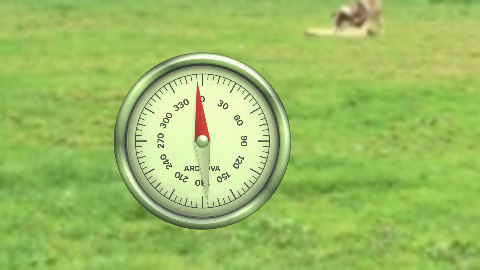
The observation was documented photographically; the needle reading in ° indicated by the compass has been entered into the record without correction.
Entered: 355 °
